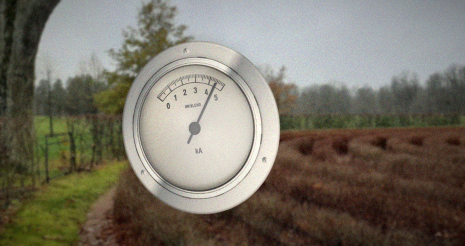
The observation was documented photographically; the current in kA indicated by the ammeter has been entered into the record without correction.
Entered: 4.5 kA
